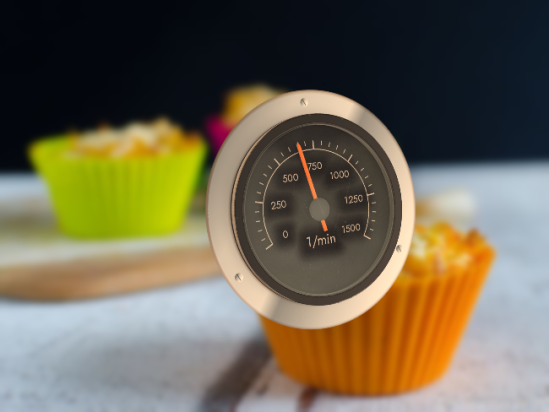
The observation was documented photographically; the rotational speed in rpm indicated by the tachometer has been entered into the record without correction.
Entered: 650 rpm
